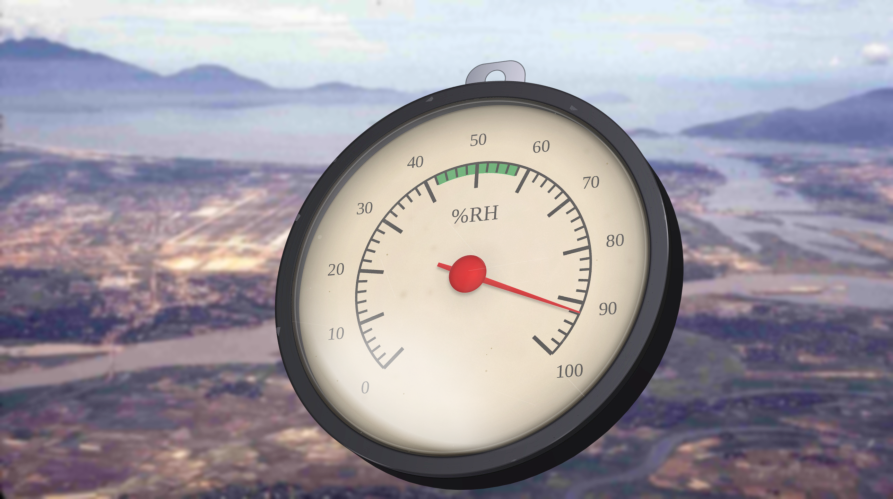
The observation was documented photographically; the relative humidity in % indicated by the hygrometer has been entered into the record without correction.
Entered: 92 %
